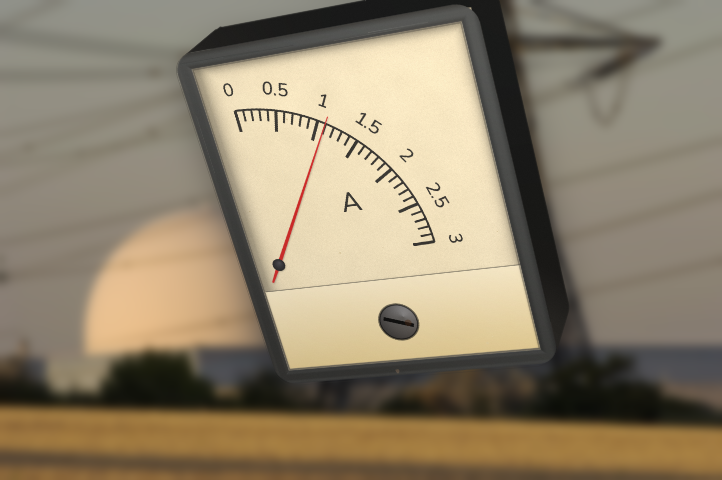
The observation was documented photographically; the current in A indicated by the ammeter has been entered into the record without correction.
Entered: 1.1 A
